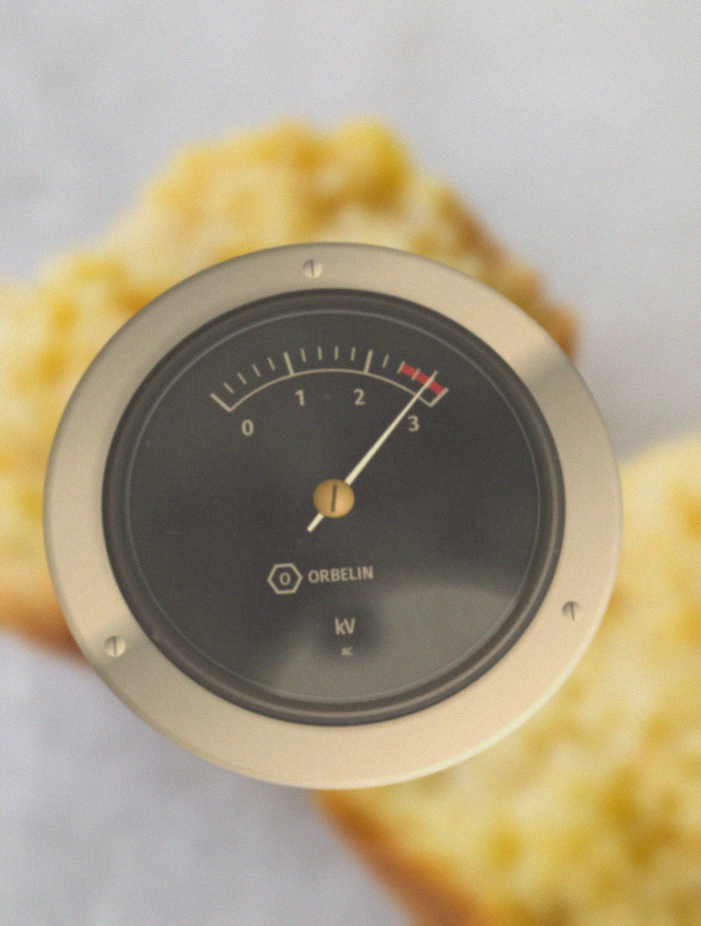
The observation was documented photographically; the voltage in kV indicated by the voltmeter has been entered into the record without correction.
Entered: 2.8 kV
